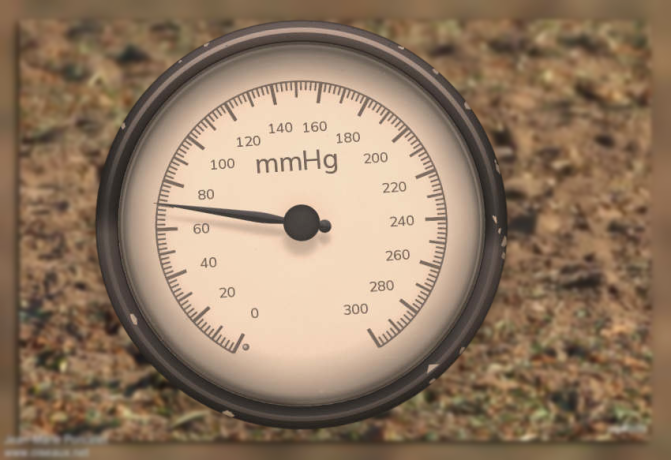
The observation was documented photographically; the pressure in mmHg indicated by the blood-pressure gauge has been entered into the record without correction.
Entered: 70 mmHg
